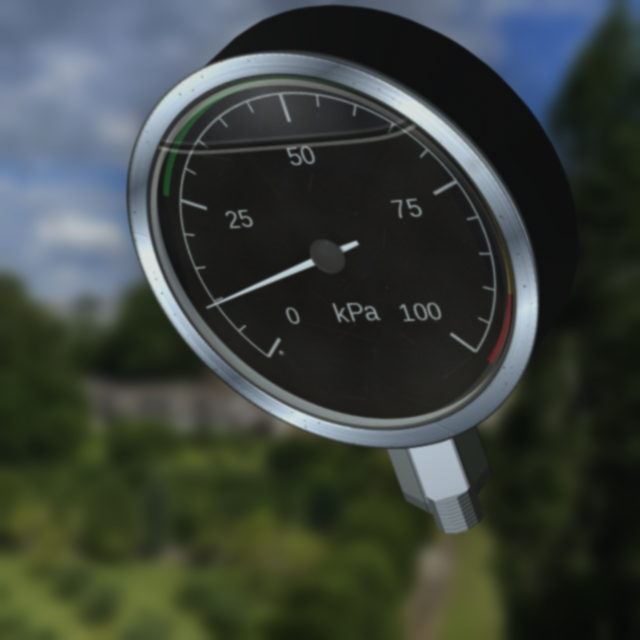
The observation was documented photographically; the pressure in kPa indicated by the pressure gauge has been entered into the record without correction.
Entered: 10 kPa
